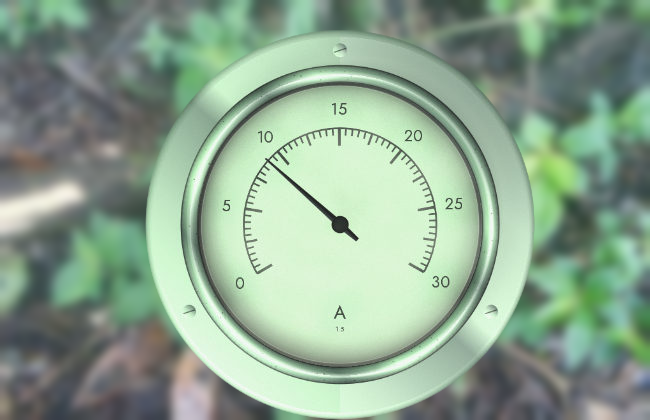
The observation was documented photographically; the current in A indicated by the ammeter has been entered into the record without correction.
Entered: 9 A
